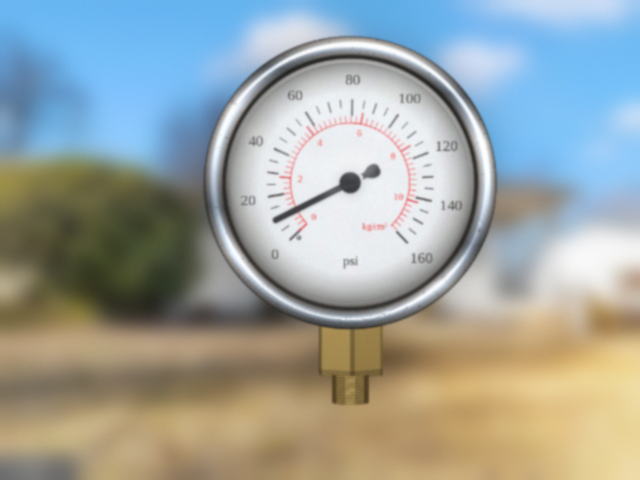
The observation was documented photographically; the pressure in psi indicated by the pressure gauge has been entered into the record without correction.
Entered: 10 psi
